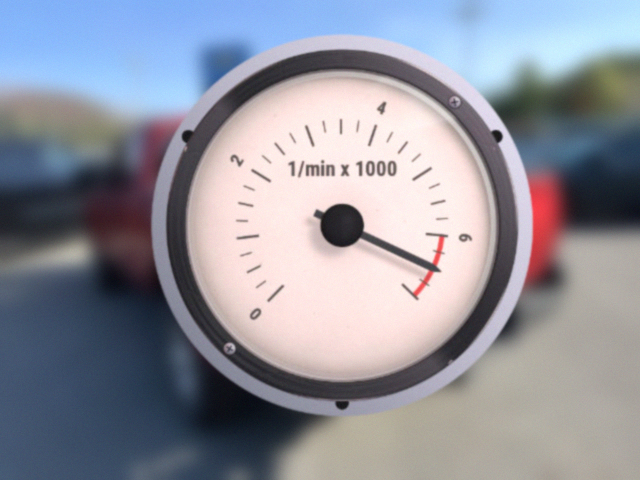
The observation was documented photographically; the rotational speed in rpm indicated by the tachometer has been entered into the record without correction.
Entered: 6500 rpm
